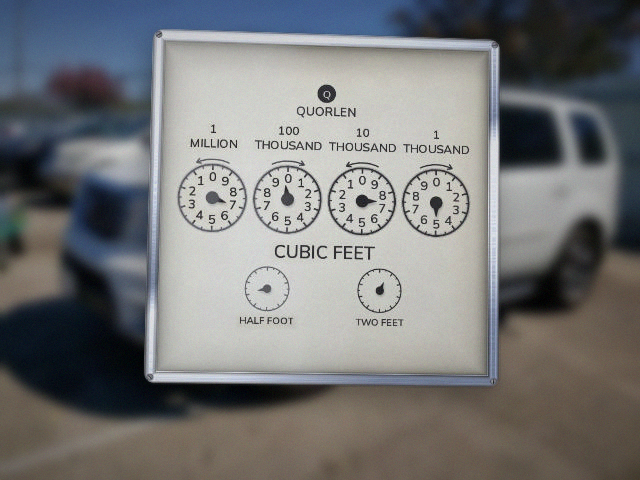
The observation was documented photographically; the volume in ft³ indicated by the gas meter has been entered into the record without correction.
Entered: 697500 ft³
